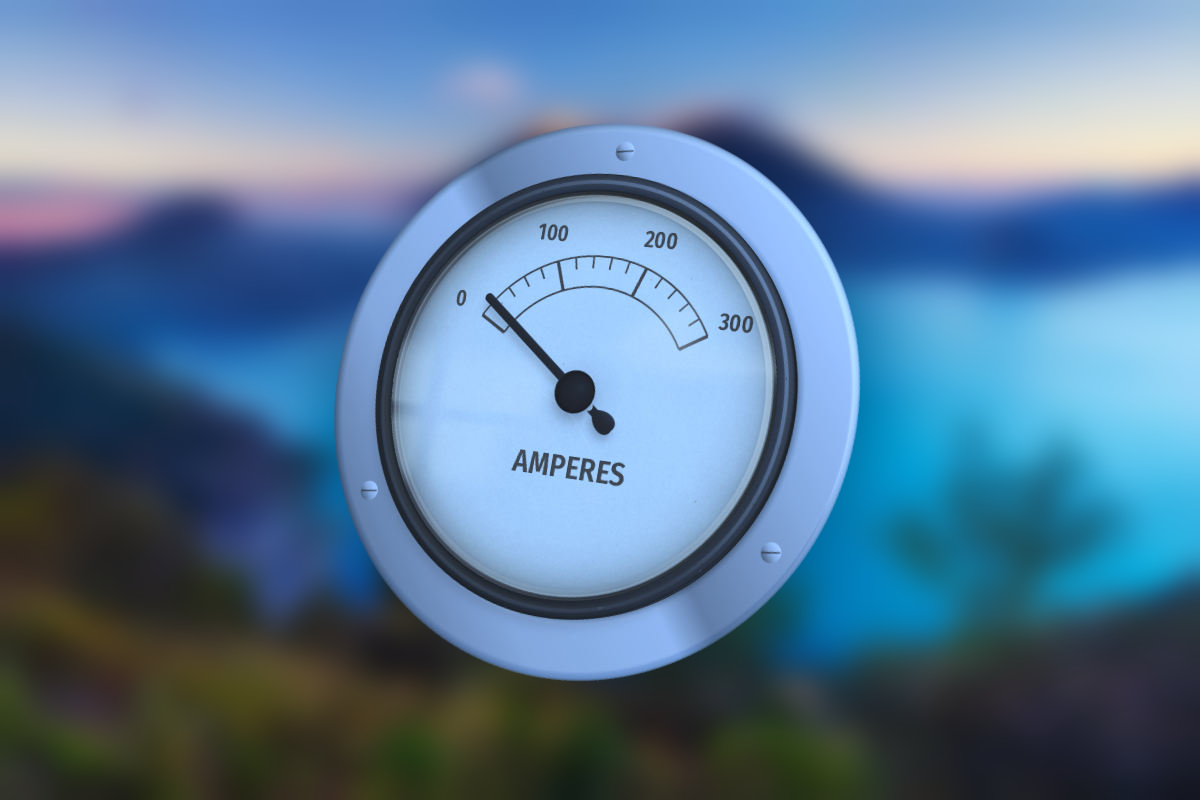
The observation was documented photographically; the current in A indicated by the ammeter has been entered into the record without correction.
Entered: 20 A
